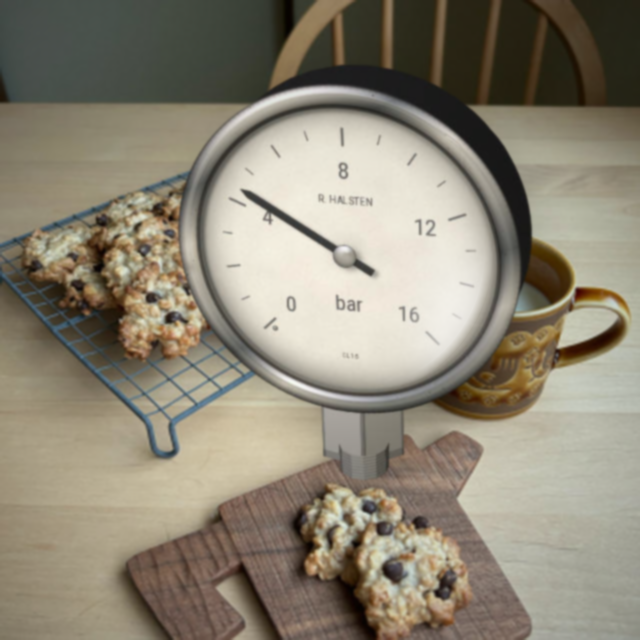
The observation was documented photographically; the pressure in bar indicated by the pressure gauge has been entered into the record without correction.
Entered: 4.5 bar
